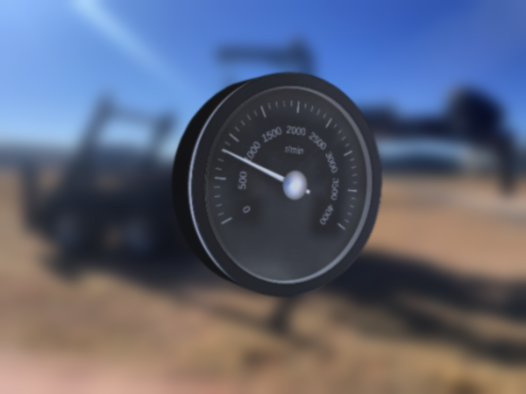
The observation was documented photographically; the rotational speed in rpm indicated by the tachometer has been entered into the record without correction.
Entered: 800 rpm
